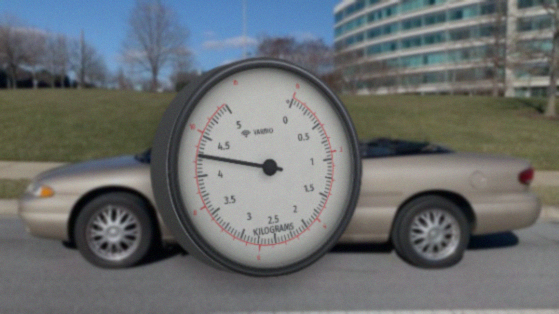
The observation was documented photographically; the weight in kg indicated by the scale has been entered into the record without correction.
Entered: 4.25 kg
